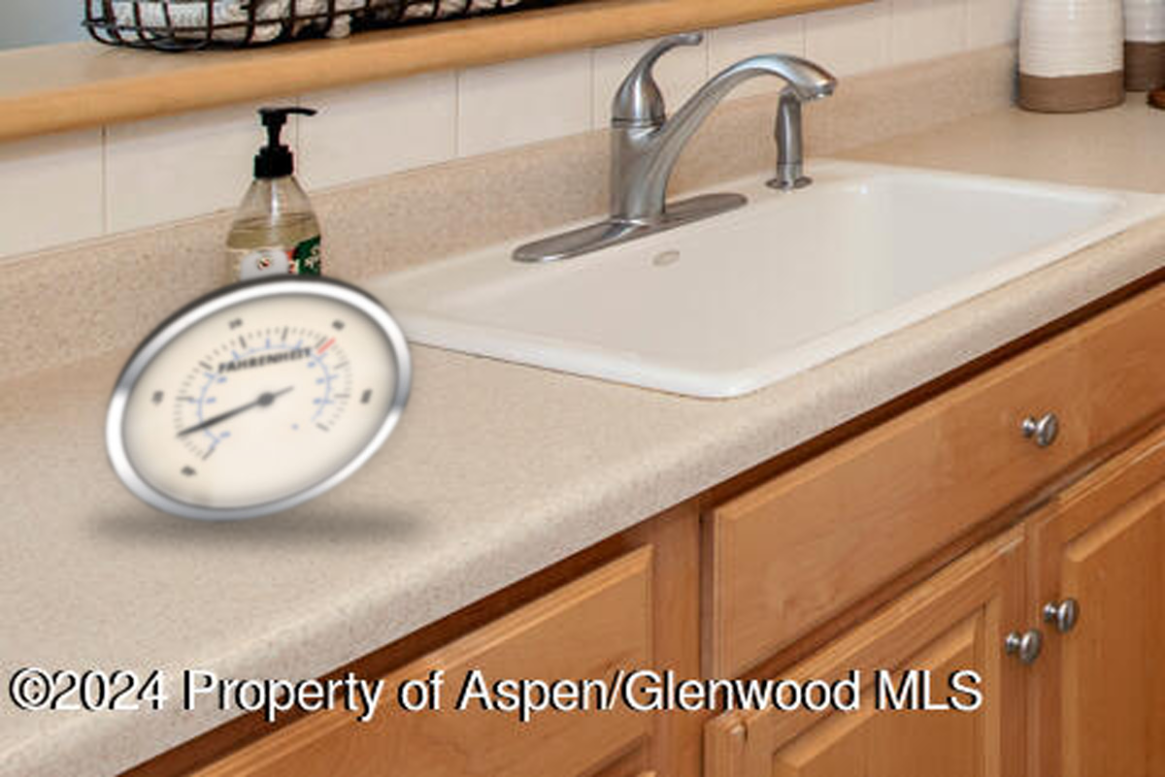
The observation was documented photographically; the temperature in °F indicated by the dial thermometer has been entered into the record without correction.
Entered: -40 °F
